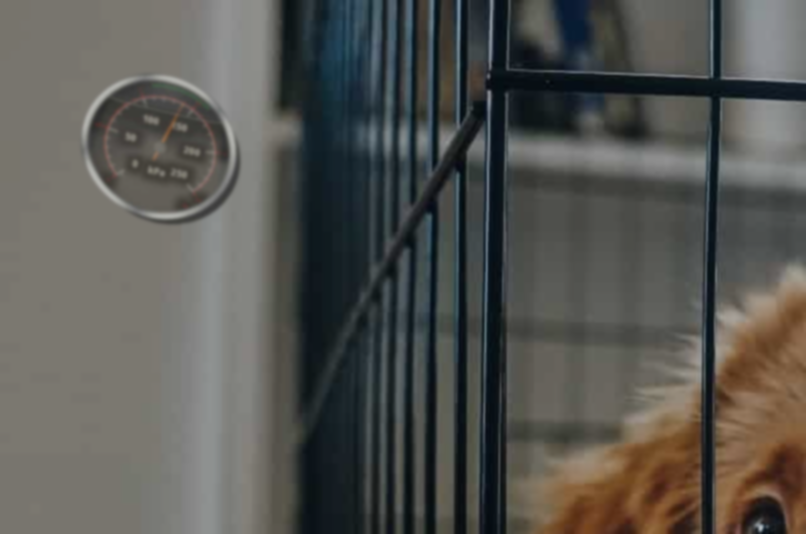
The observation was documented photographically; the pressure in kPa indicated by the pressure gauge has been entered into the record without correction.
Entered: 140 kPa
